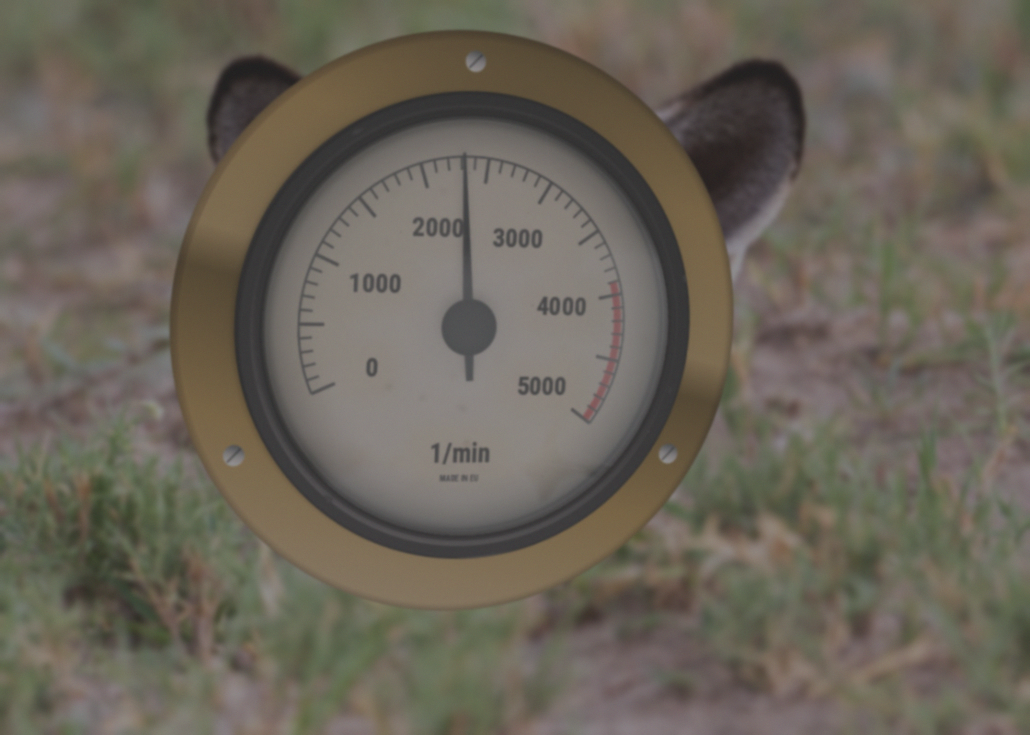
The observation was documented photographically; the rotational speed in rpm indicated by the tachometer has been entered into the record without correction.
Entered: 2300 rpm
